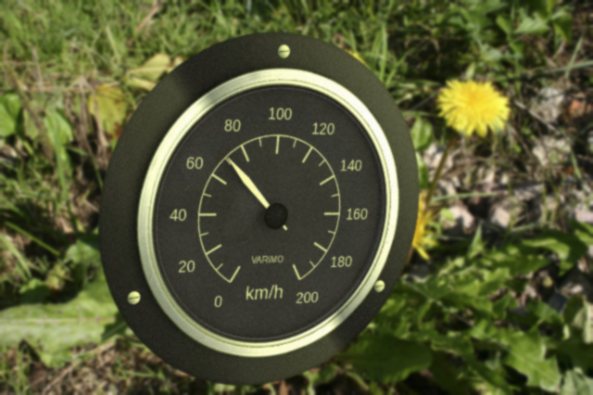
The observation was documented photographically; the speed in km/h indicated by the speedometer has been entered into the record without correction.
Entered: 70 km/h
